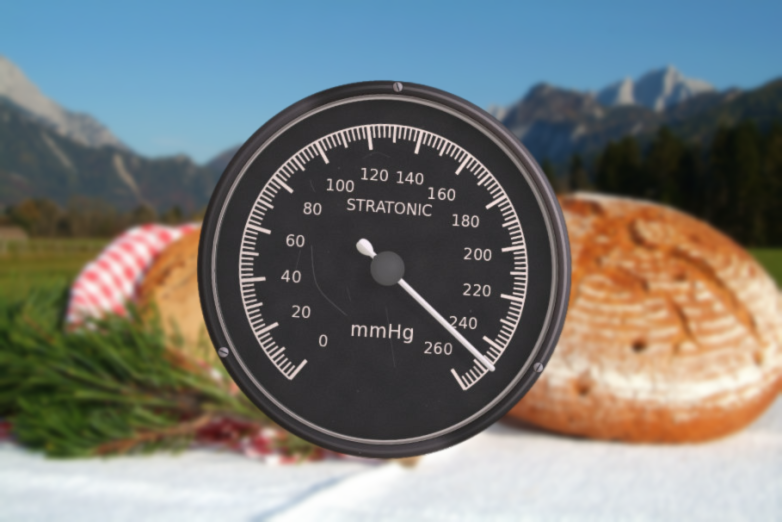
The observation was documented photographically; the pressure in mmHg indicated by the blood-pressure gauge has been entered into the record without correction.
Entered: 248 mmHg
